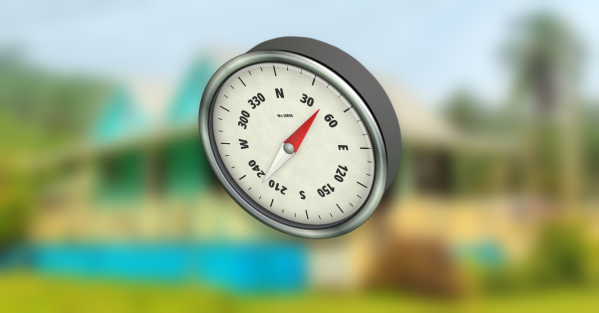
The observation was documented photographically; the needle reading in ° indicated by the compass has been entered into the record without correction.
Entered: 45 °
